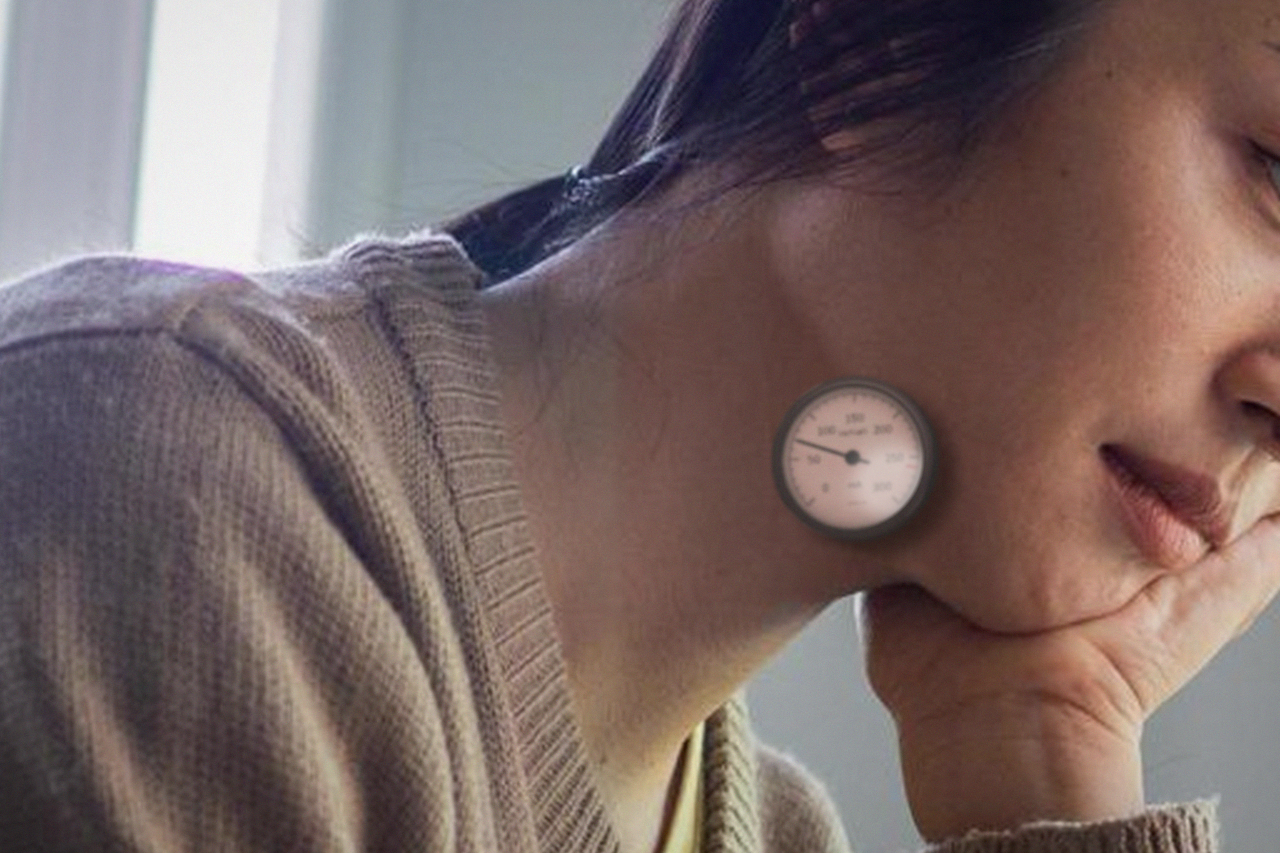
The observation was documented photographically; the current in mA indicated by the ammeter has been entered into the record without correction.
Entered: 70 mA
